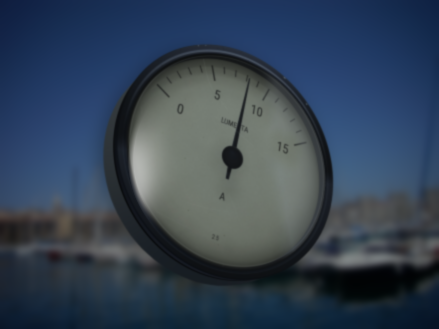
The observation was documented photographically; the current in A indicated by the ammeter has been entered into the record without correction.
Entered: 8 A
